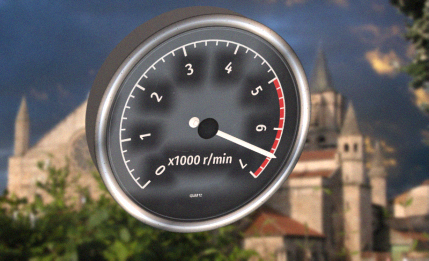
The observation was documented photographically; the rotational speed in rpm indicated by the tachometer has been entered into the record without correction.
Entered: 6500 rpm
